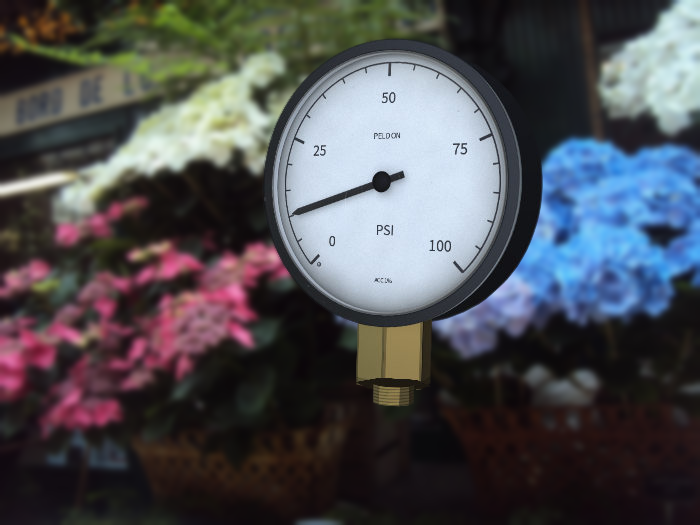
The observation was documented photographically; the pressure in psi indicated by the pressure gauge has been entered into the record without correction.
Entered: 10 psi
